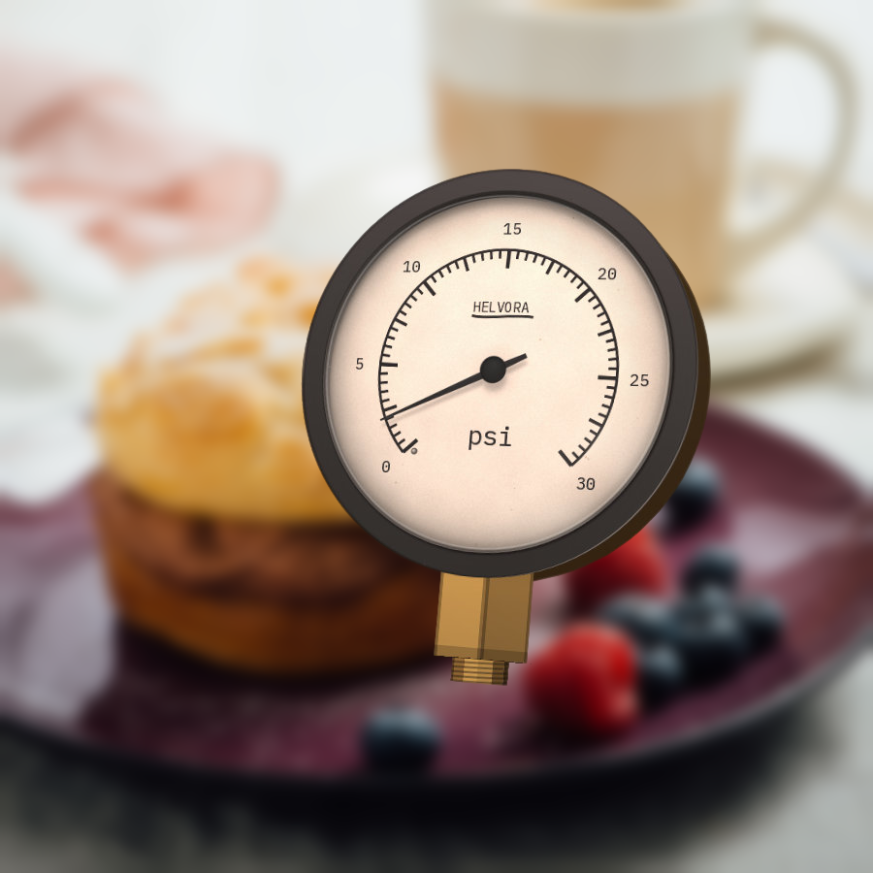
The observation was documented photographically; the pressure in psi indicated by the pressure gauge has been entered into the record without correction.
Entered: 2 psi
